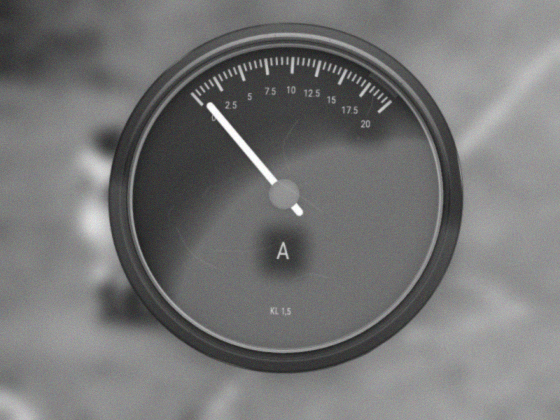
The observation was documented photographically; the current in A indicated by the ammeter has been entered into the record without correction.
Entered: 0.5 A
